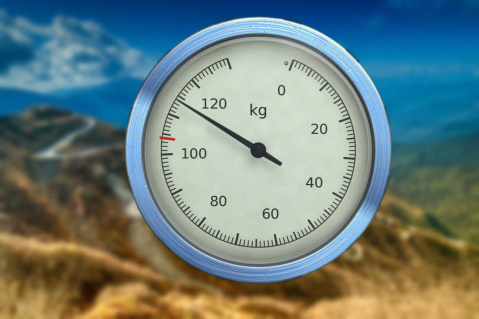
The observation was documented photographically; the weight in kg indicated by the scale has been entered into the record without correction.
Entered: 114 kg
